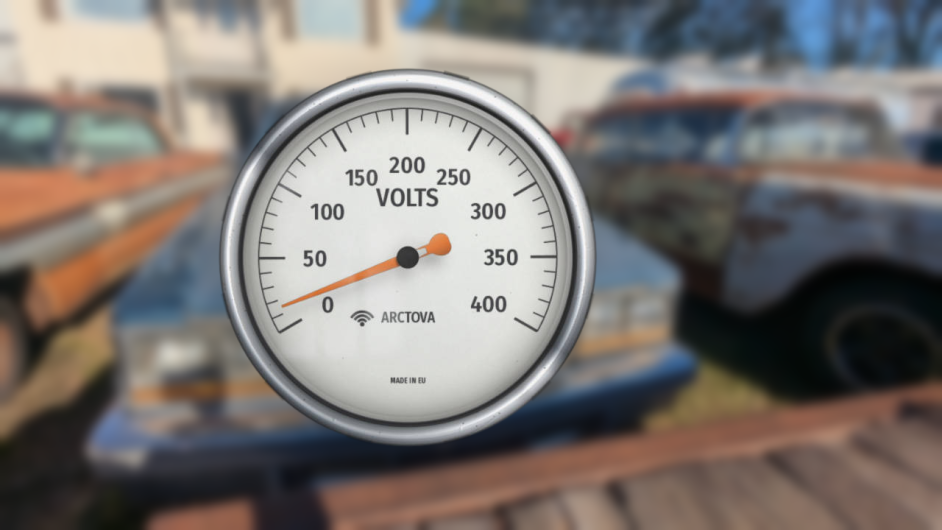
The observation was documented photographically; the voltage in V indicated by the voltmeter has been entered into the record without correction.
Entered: 15 V
